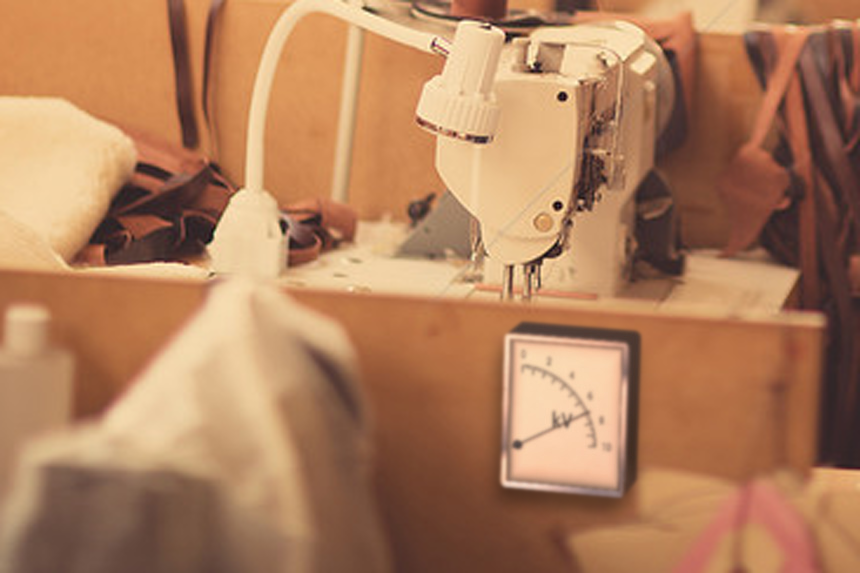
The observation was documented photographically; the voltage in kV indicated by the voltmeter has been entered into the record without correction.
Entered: 7 kV
